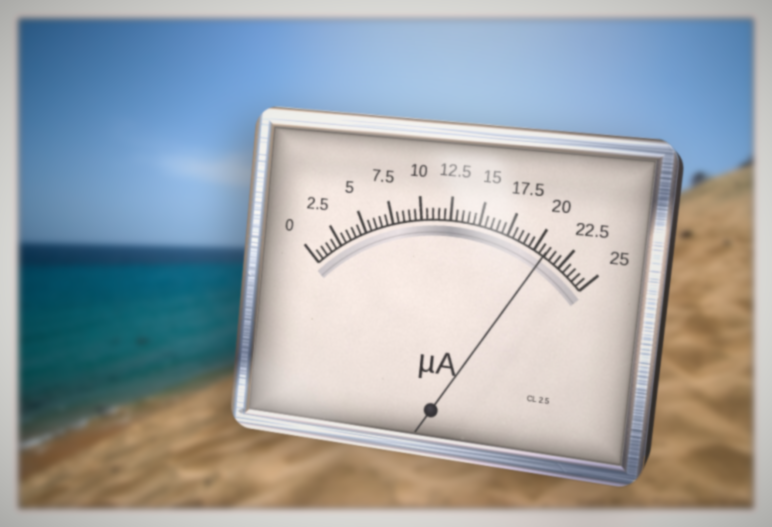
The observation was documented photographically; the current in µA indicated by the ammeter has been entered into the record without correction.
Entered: 21 µA
